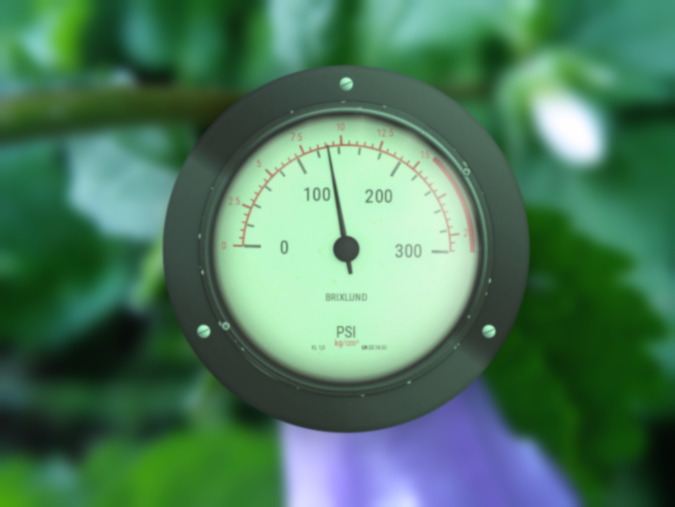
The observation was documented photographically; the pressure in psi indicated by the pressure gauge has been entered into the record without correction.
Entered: 130 psi
